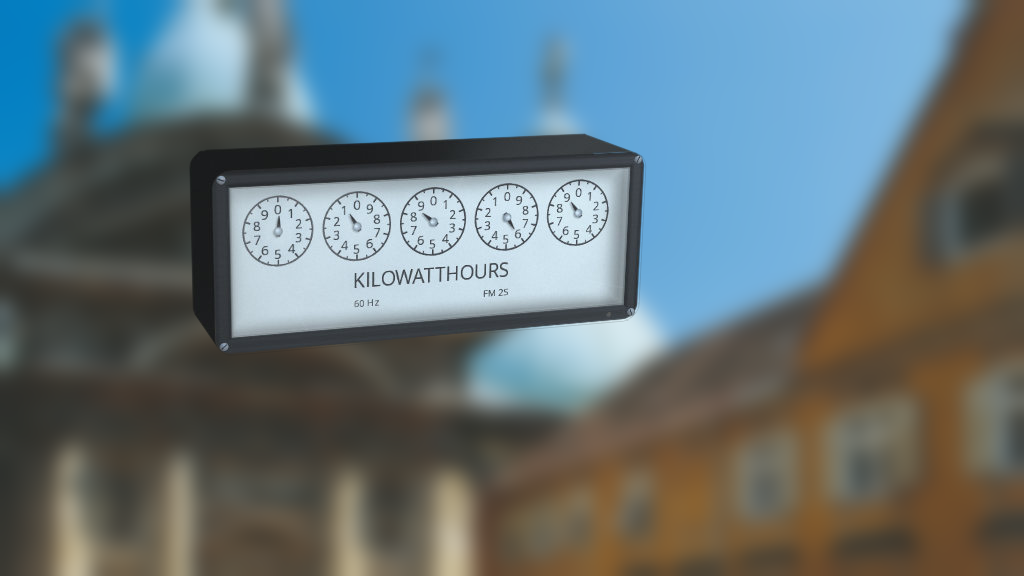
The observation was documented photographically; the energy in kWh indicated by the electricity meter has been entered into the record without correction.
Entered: 859 kWh
